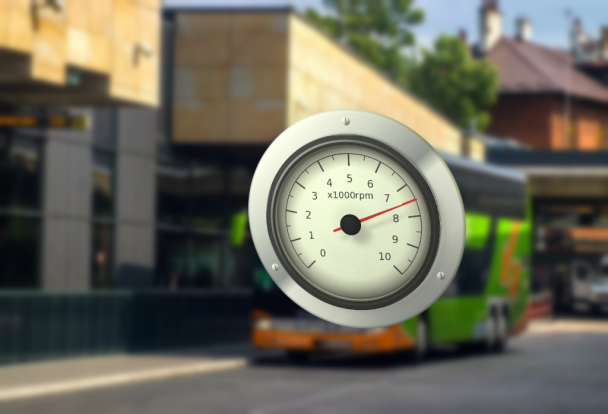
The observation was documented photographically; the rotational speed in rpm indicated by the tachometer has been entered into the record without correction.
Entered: 7500 rpm
